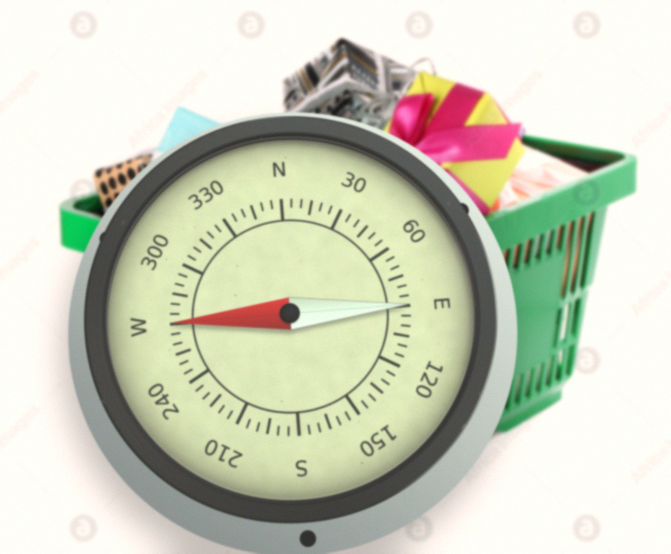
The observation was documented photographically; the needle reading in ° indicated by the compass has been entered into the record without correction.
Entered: 270 °
